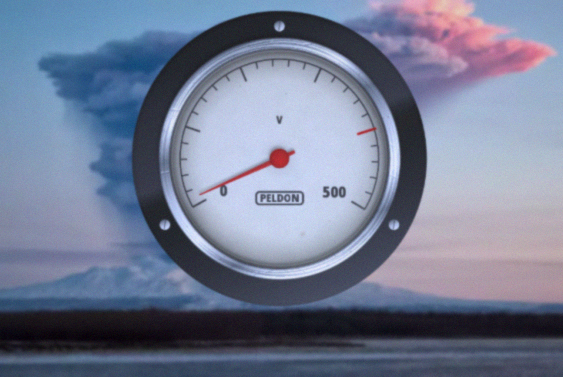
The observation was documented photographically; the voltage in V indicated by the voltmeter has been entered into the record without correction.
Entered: 10 V
